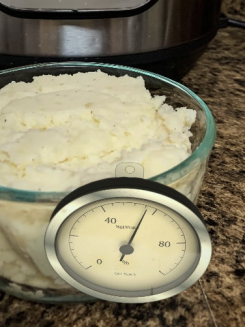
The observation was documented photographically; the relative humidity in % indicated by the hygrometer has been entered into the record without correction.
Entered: 56 %
